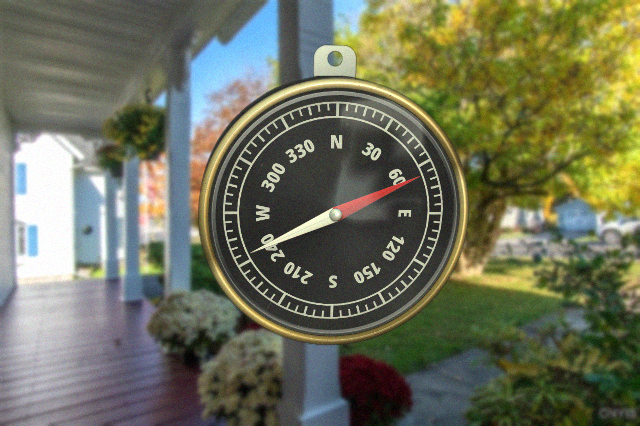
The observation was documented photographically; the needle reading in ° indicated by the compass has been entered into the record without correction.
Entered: 65 °
